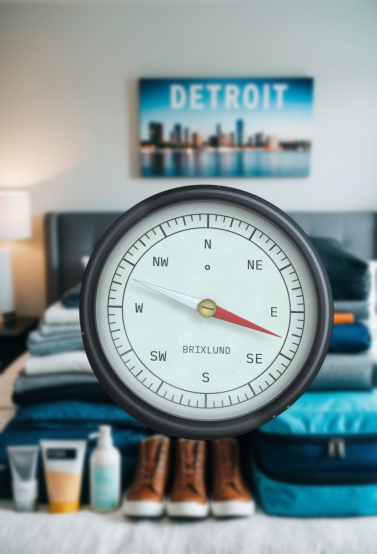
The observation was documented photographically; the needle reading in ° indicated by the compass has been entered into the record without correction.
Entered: 110 °
